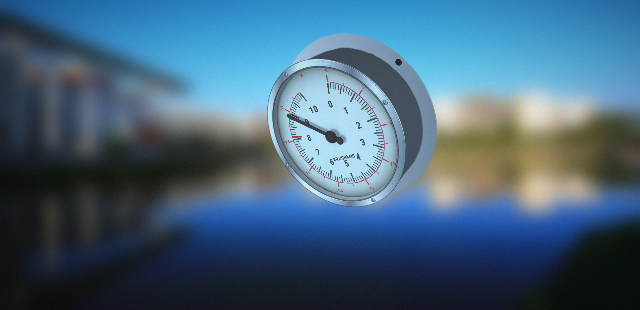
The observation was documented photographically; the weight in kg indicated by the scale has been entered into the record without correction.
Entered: 9 kg
